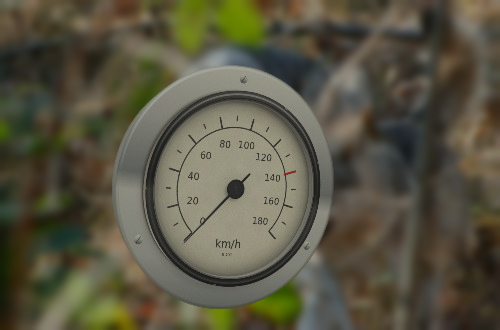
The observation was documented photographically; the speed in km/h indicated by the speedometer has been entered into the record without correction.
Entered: 0 km/h
